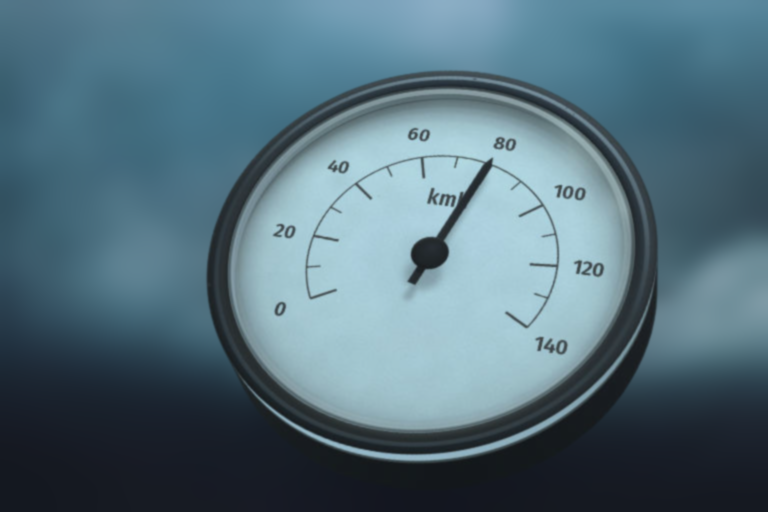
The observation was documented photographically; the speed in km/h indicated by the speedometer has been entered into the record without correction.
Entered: 80 km/h
